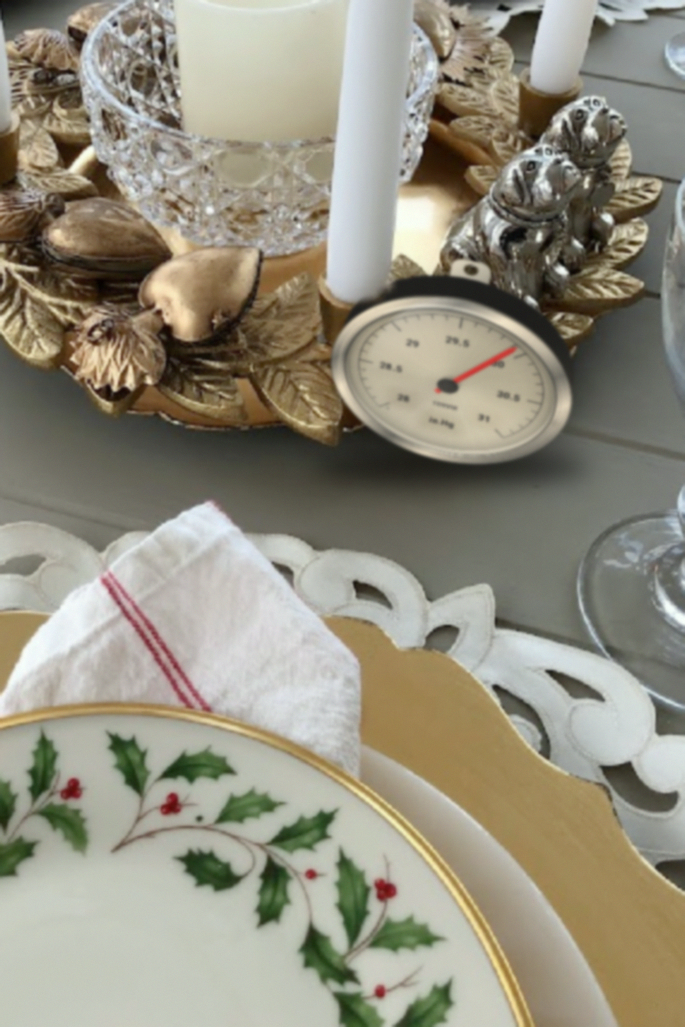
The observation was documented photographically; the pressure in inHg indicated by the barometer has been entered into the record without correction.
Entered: 29.9 inHg
